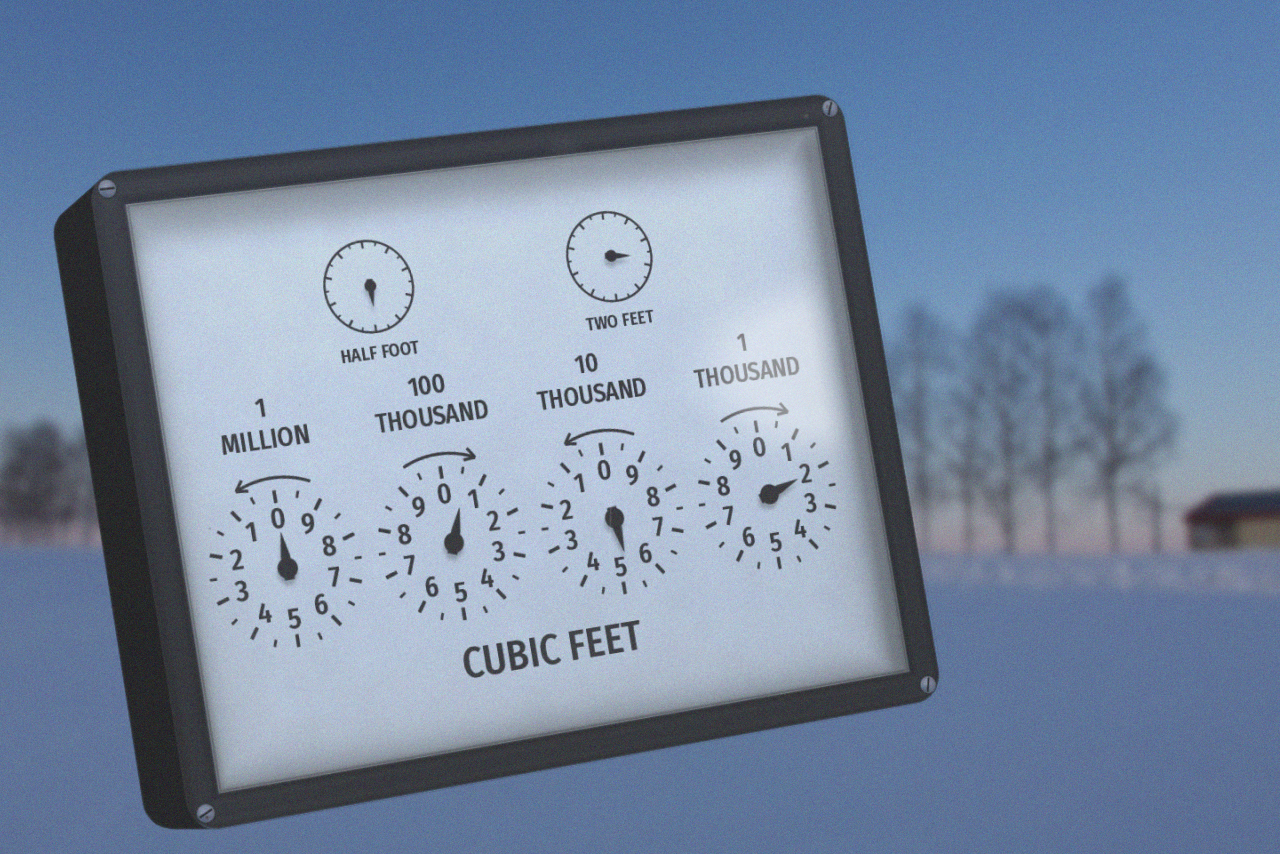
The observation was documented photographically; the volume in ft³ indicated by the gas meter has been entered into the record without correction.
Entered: 5200 ft³
